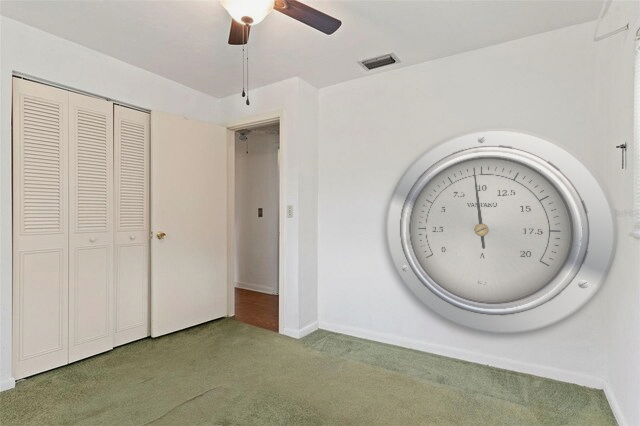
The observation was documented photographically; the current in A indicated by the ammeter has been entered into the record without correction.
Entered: 9.5 A
